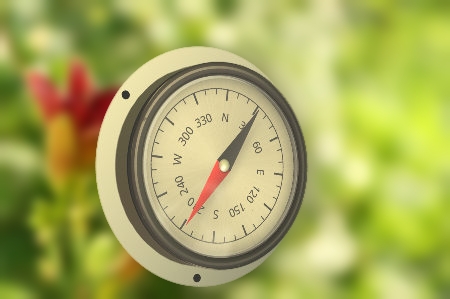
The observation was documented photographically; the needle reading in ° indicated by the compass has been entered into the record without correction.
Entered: 210 °
